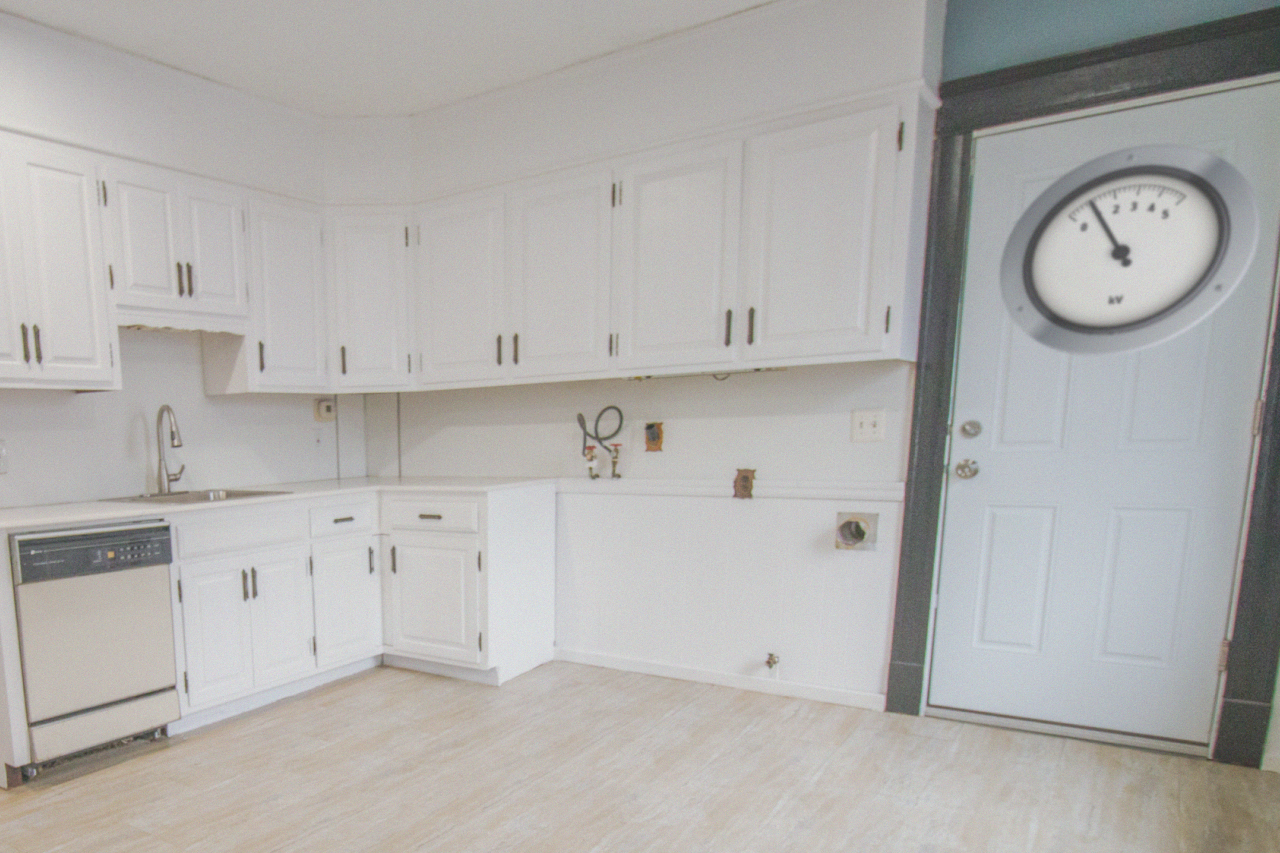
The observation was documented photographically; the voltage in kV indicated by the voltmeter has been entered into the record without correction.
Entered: 1 kV
